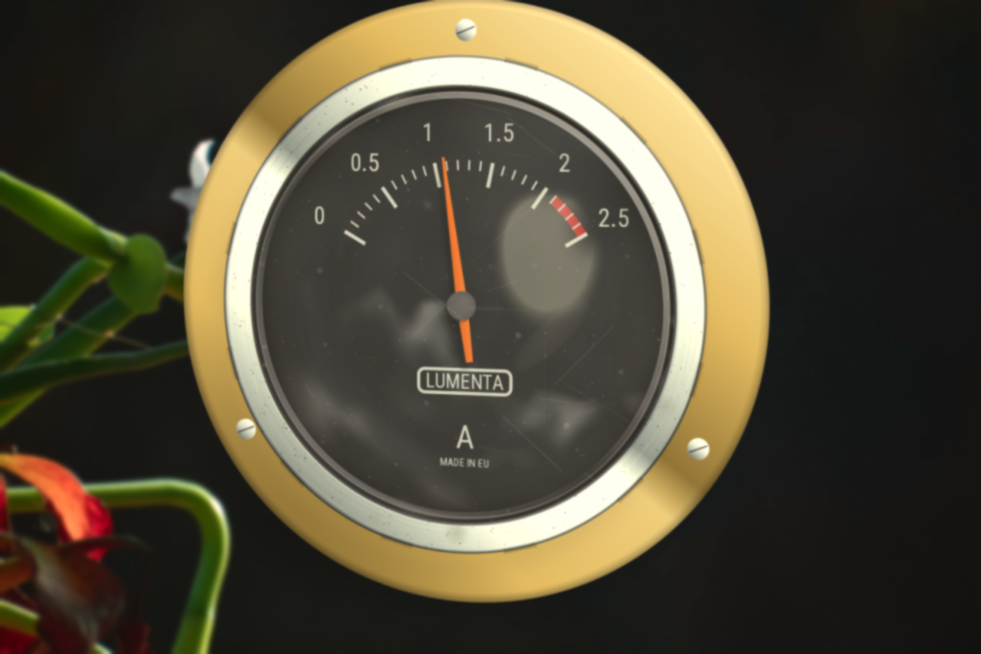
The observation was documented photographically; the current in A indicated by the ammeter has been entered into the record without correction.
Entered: 1.1 A
